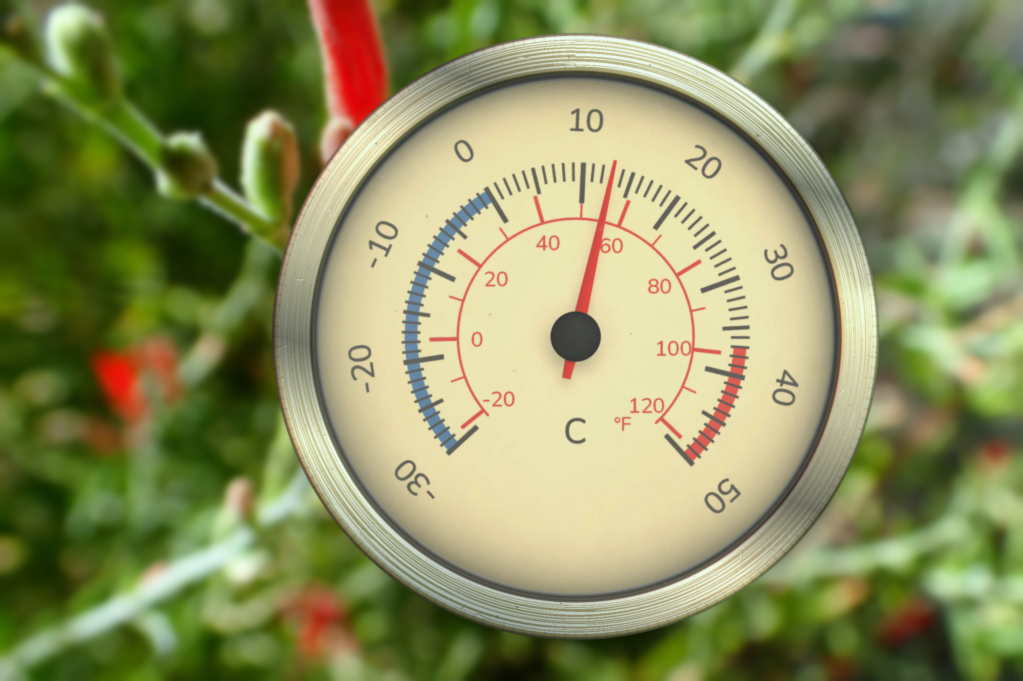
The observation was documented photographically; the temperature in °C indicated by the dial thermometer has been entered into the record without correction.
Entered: 13 °C
